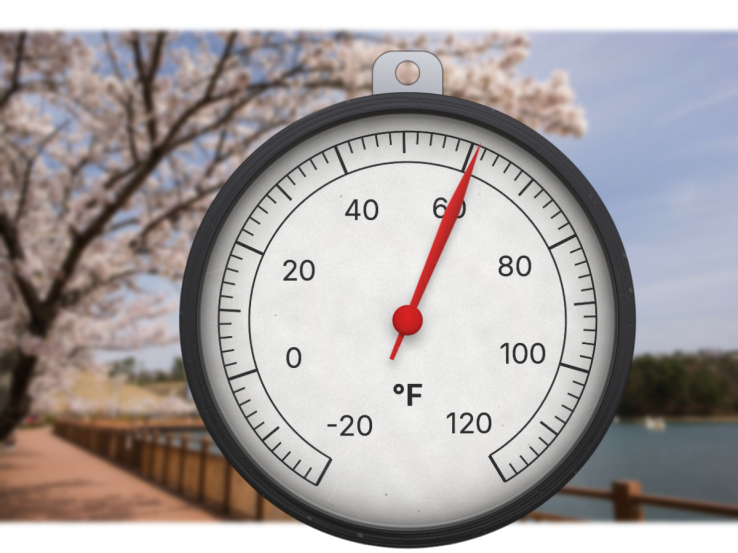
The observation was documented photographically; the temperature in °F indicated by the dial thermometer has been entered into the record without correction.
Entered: 61 °F
